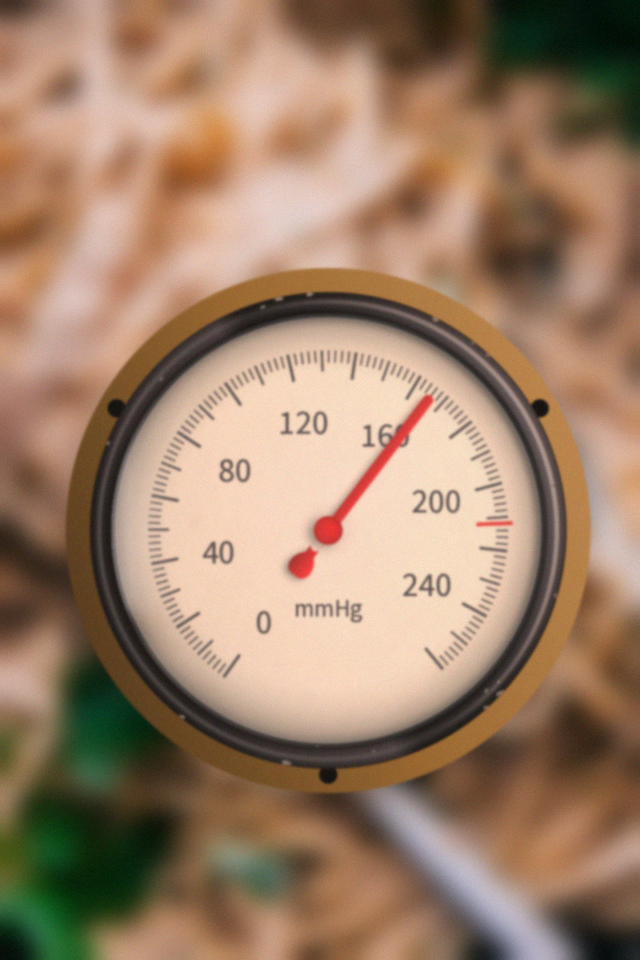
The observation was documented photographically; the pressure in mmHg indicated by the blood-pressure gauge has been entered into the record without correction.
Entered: 166 mmHg
